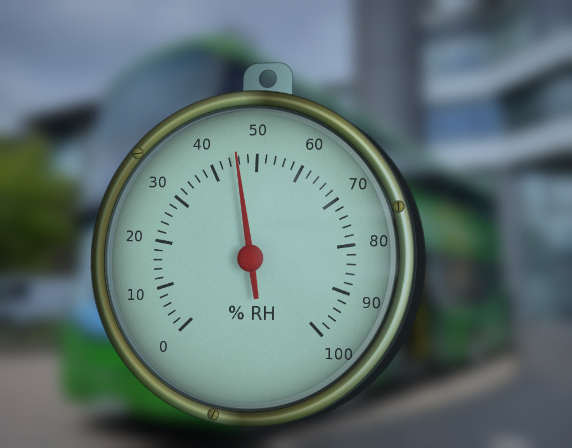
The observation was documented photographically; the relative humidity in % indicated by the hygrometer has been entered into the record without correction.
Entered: 46 %
